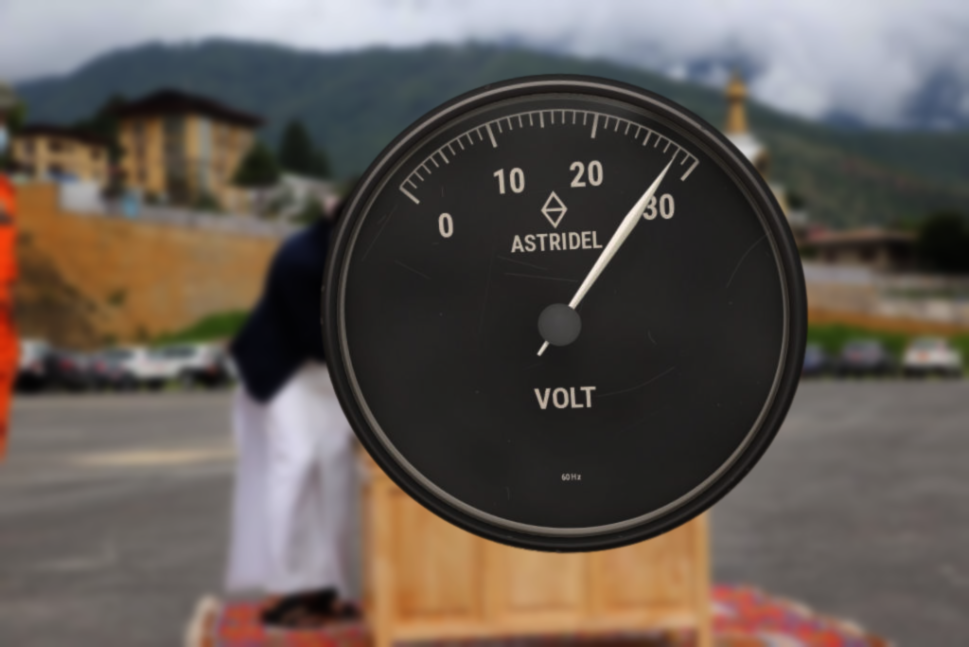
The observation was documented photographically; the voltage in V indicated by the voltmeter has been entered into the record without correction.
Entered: 28 V
